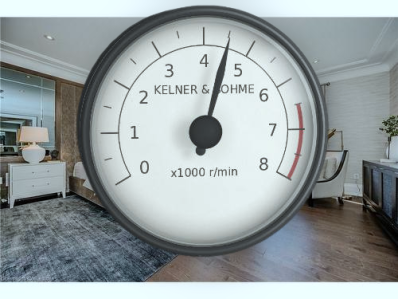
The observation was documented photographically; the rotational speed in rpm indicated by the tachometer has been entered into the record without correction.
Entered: 4500 rpm
